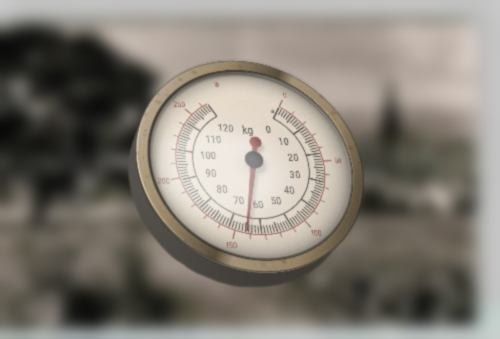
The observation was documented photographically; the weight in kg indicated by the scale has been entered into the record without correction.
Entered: 65 kg
